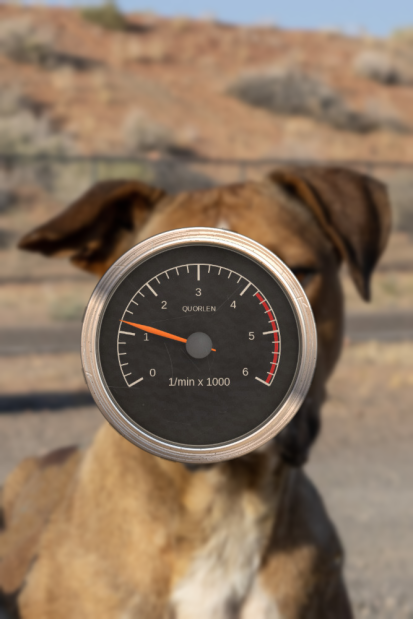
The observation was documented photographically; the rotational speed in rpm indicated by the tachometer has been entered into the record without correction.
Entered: 1200 rpm
